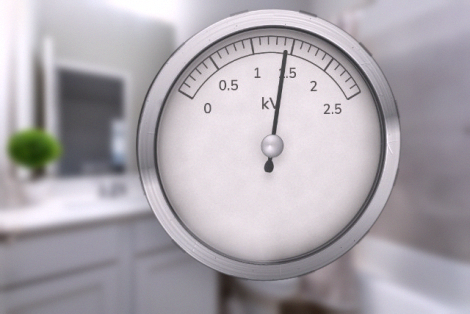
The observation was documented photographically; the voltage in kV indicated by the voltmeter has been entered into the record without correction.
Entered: 1.4 kV
